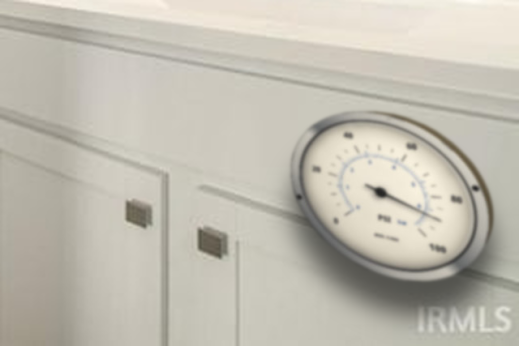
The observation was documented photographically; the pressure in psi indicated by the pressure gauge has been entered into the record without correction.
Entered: 90 psi
